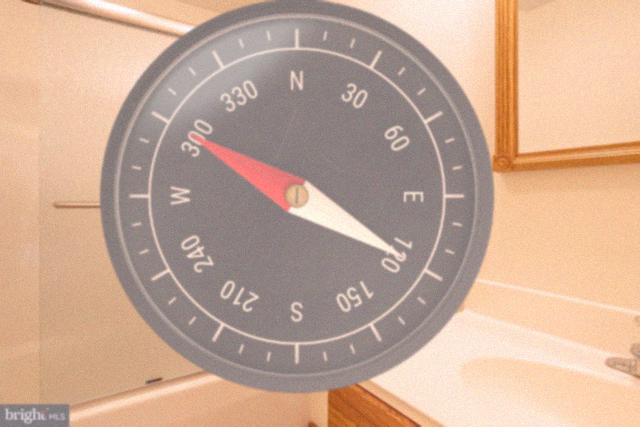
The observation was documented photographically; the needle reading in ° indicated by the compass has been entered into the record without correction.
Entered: 300 °
